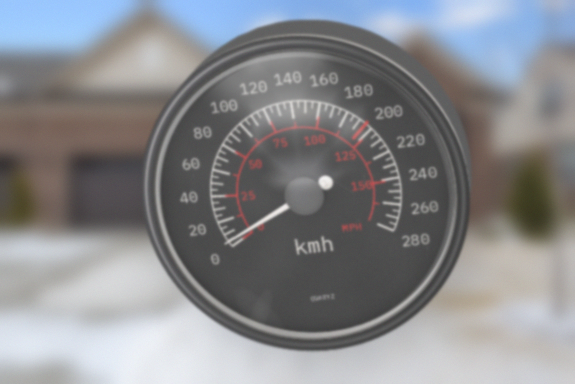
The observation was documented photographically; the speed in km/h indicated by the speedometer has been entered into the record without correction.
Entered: 5 km/h
